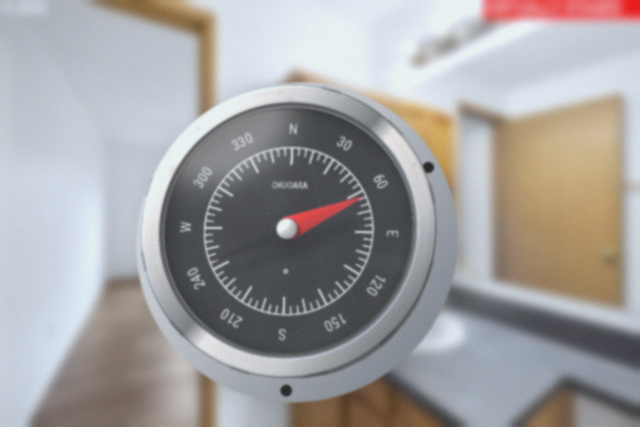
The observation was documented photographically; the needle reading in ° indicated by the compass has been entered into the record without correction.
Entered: 65 °
